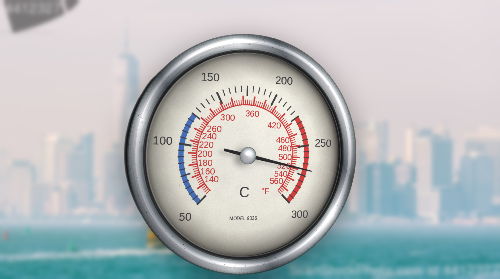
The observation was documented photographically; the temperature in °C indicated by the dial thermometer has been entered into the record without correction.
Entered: 270 °C
